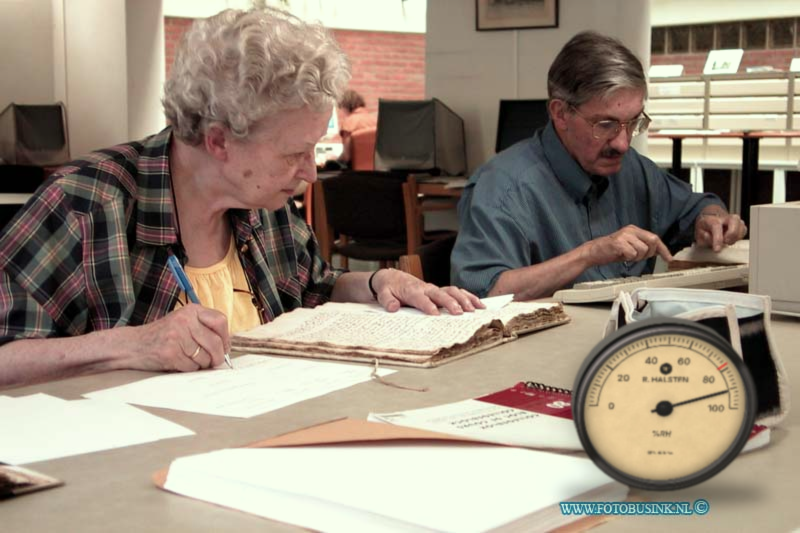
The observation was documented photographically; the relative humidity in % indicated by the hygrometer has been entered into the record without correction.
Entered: 90 %
